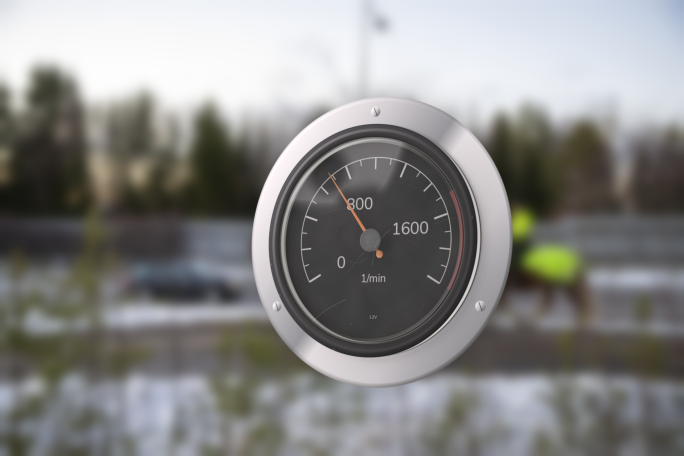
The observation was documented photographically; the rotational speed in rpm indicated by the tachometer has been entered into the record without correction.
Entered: 700 rpm
